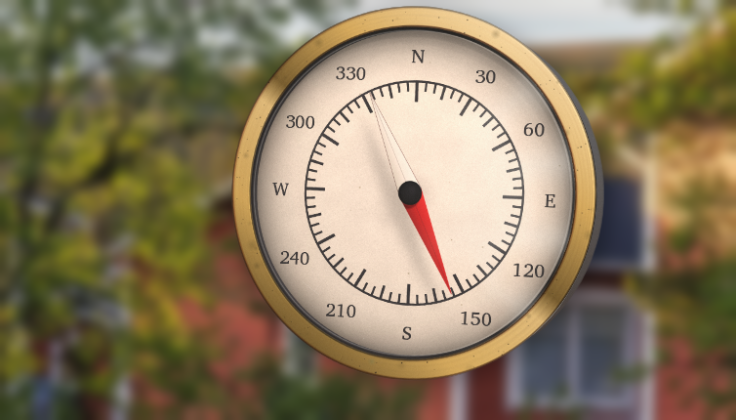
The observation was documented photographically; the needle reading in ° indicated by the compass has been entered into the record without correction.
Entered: 155 °
